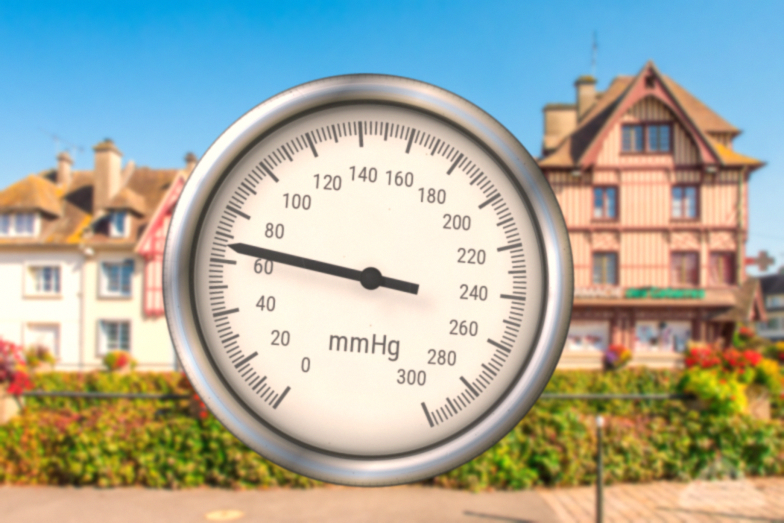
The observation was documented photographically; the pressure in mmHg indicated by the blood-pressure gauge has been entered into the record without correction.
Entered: 66 mmHg
